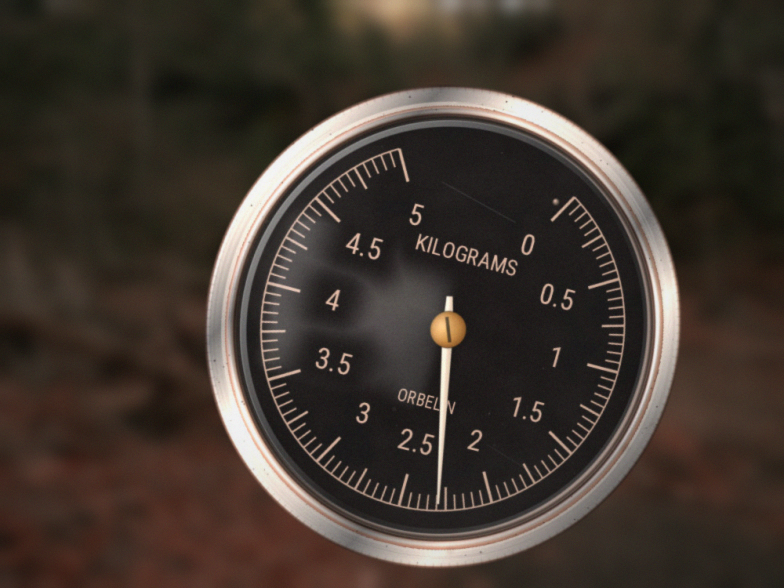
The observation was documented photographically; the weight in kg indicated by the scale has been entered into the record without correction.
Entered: 2.3 kg
